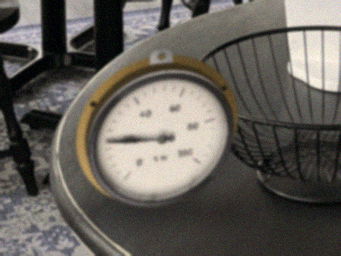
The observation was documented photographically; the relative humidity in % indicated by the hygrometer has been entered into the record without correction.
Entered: 20 %
